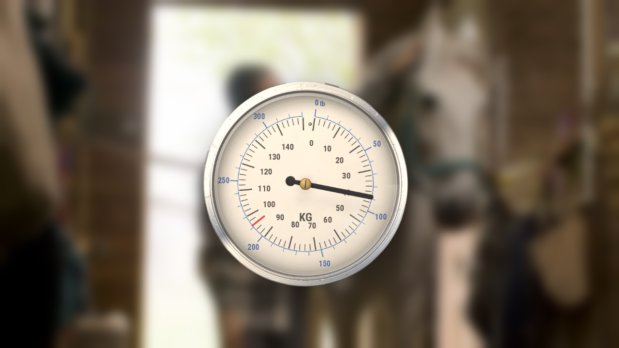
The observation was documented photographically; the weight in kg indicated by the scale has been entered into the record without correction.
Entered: 40 kg
